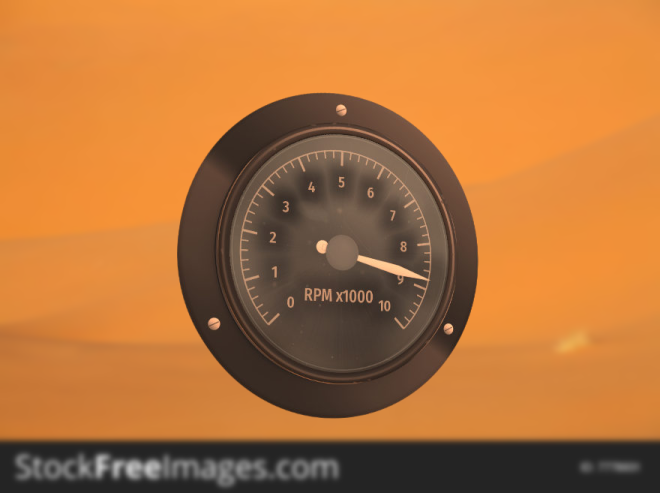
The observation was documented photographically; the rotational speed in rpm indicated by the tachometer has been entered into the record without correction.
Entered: 8800 rpm
